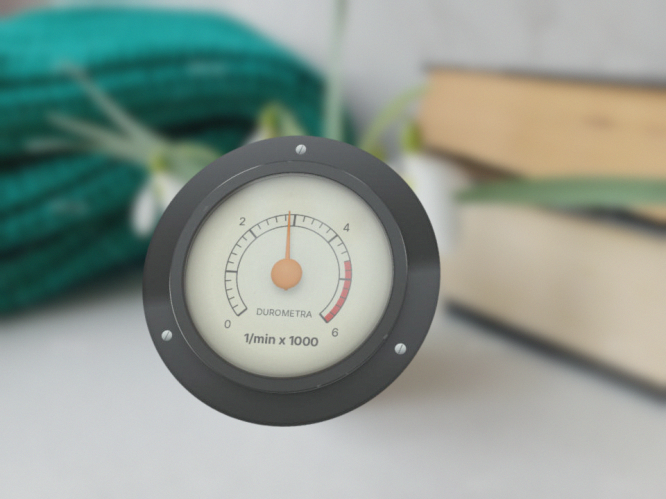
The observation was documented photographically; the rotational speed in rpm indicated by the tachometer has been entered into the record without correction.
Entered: 2900 rpm
